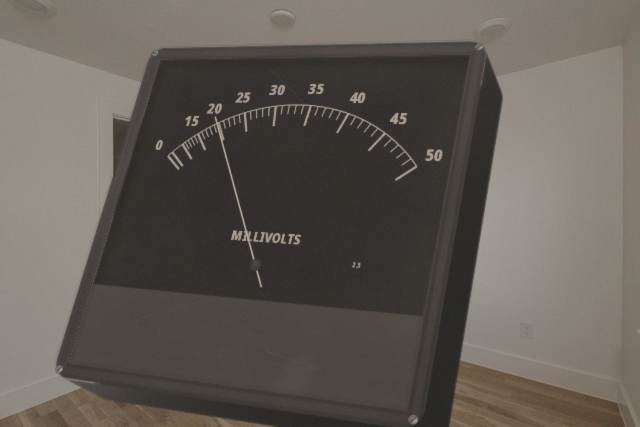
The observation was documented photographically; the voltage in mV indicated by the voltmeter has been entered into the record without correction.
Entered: 20 mV
